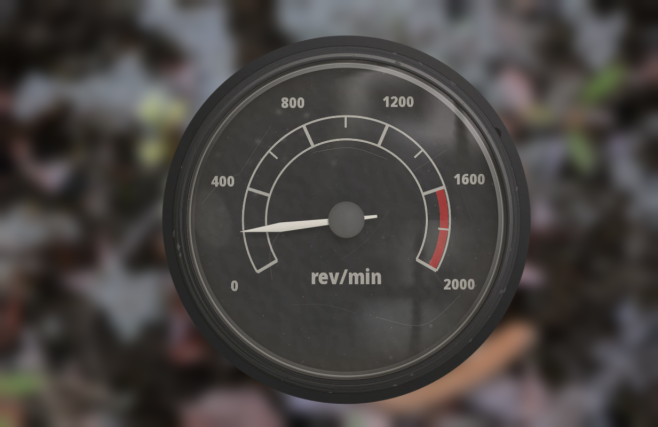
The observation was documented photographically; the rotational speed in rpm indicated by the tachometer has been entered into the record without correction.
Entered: 200 rpm
